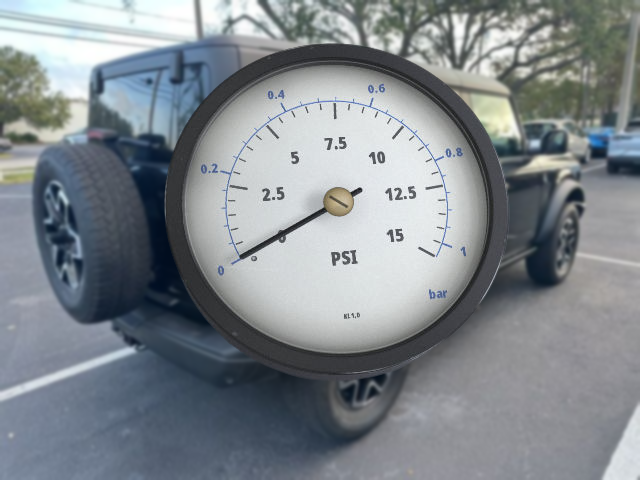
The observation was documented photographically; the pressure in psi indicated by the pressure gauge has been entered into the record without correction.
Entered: 0 psi
